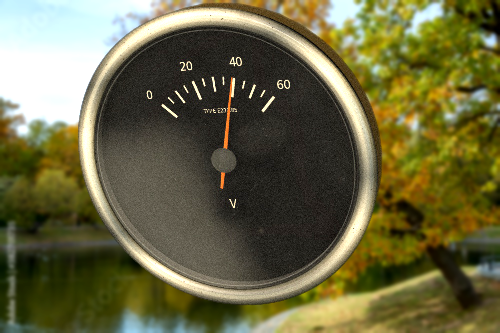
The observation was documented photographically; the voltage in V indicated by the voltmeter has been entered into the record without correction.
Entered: 40 V
